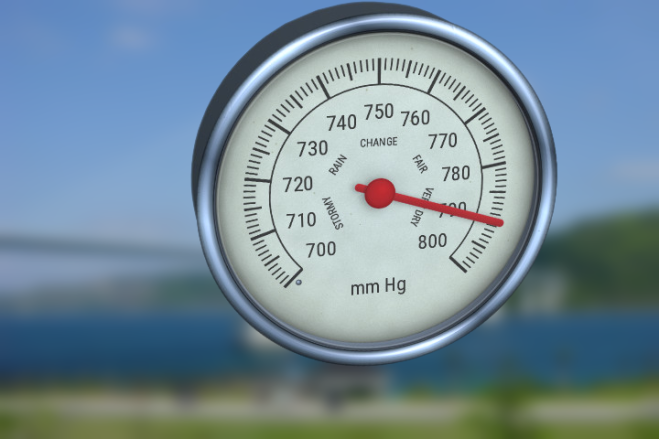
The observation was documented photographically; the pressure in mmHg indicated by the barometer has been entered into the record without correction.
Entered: 790 mmHg
